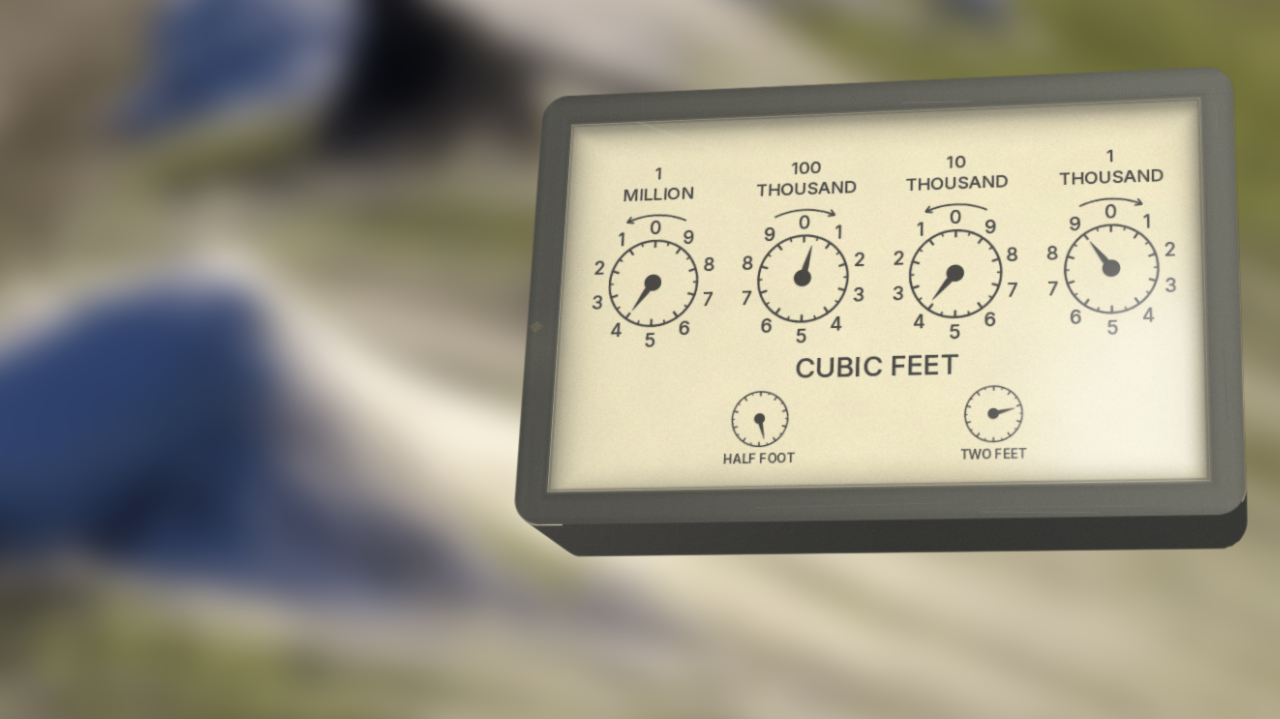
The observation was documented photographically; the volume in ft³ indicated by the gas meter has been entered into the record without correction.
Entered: 403900 ft³
